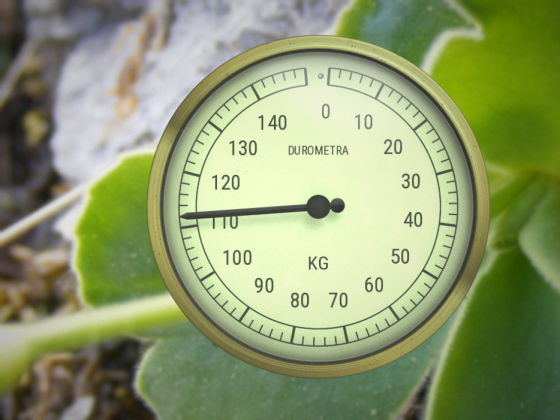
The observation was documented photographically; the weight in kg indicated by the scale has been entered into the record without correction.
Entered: 112 kg
